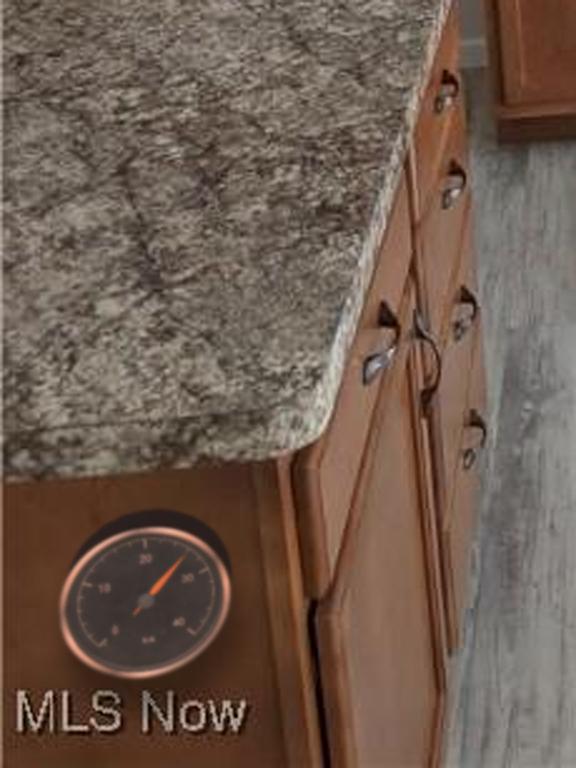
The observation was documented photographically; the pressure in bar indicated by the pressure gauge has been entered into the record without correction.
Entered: 26 bar
